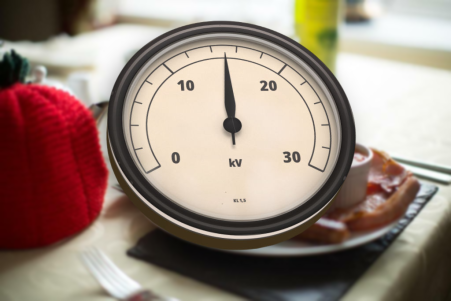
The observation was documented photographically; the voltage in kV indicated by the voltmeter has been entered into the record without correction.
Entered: 15 kV
